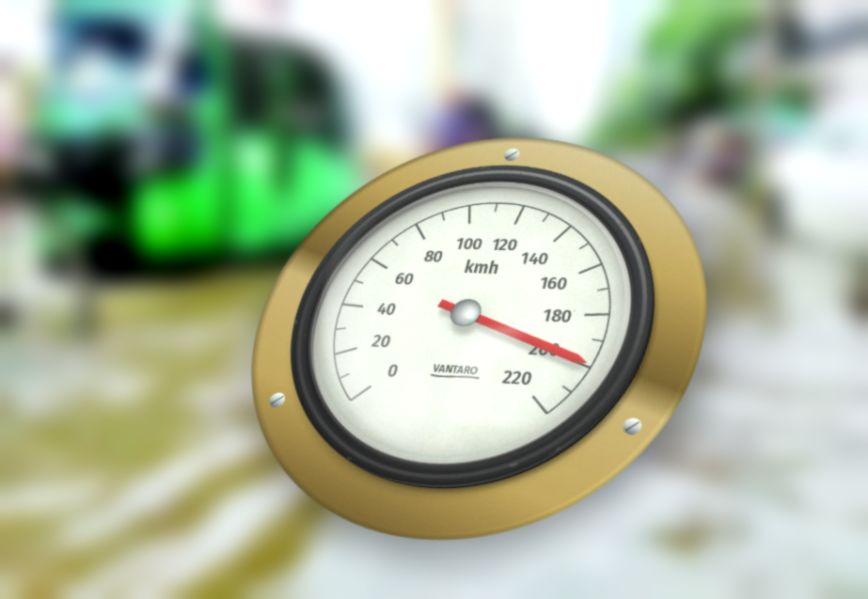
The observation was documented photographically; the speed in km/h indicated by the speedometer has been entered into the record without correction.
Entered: 200 km/h
